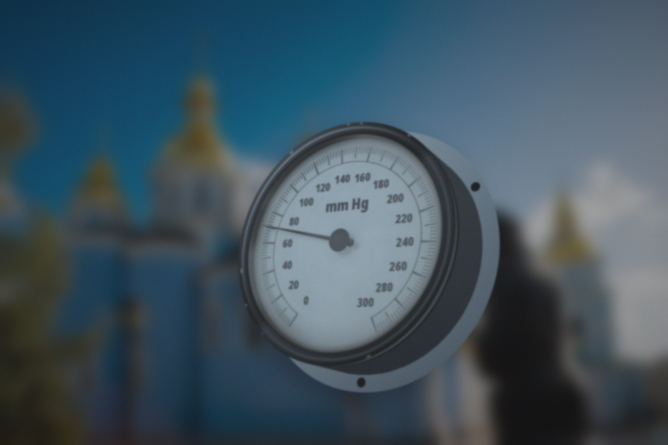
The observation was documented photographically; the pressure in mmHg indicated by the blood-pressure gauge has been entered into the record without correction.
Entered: 70 mmHg
